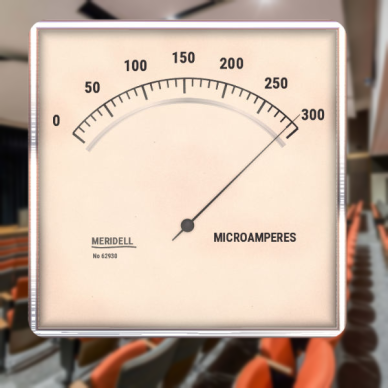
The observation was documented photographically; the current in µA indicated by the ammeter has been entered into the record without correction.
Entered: 290 µA
